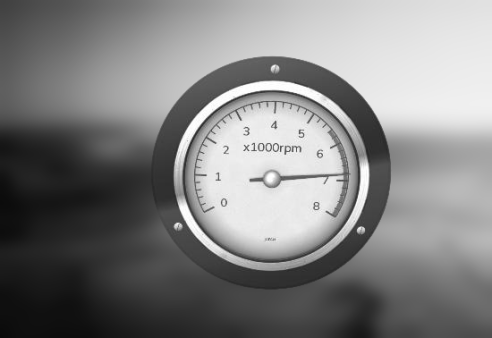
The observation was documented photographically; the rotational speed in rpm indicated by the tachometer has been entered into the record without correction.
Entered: 6800 rpm
